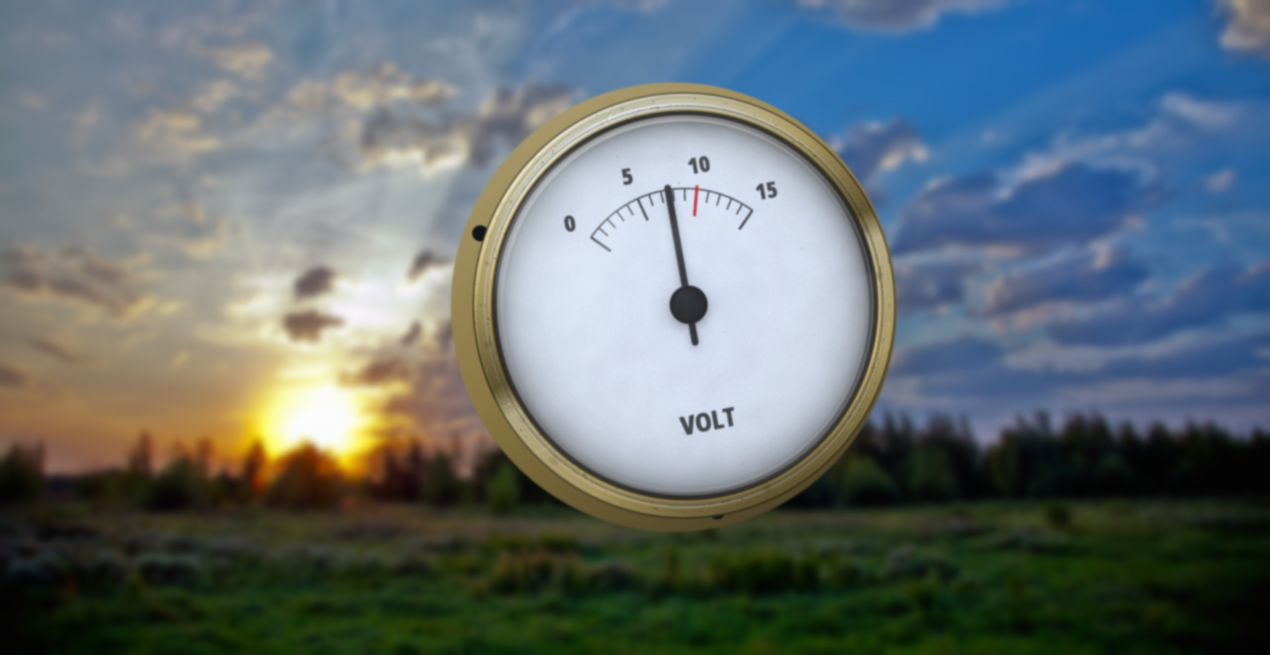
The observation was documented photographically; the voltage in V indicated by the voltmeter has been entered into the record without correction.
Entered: 7.5 V
